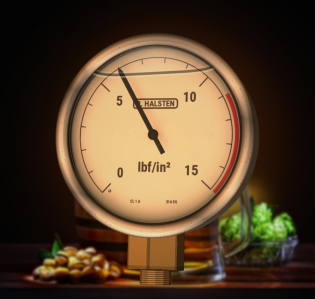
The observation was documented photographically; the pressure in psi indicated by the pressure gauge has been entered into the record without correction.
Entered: 6 psi
